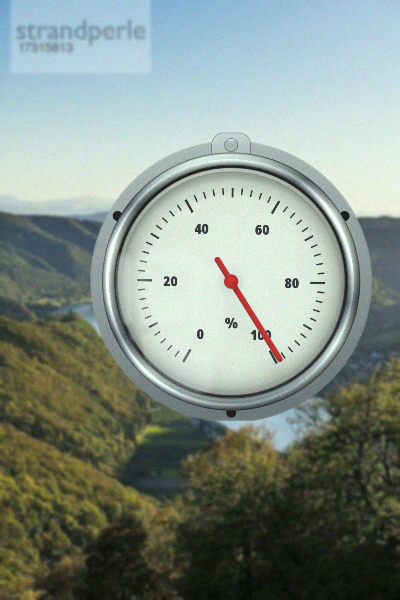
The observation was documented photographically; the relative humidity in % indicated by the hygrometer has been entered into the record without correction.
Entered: 99 %
